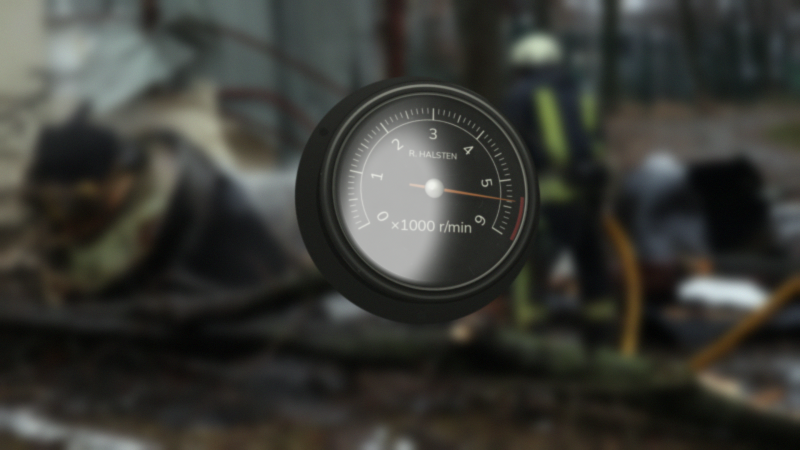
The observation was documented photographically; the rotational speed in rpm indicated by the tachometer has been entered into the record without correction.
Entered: 5400 rpm
